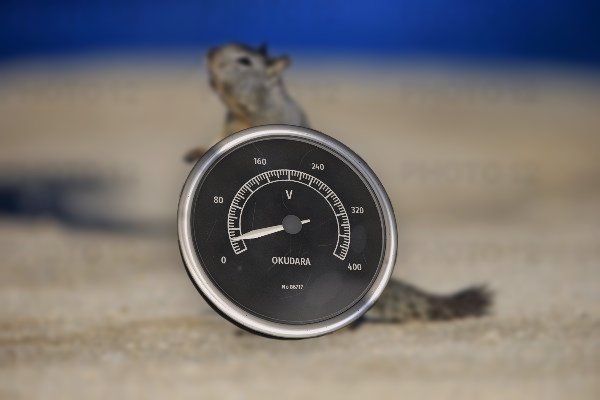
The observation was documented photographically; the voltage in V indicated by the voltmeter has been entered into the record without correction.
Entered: 20 V
